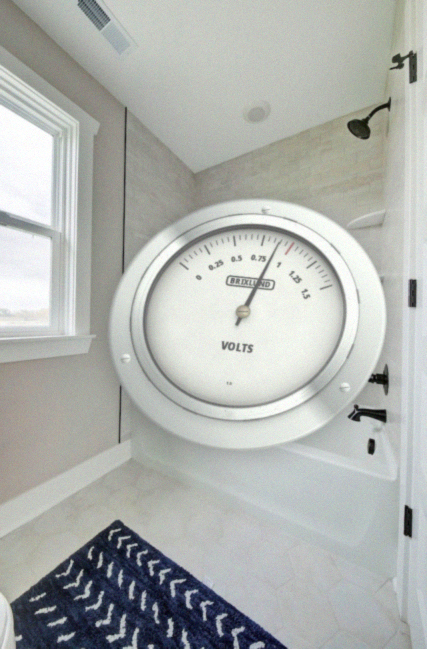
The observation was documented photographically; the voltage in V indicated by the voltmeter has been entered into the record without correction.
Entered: 0.9 V
